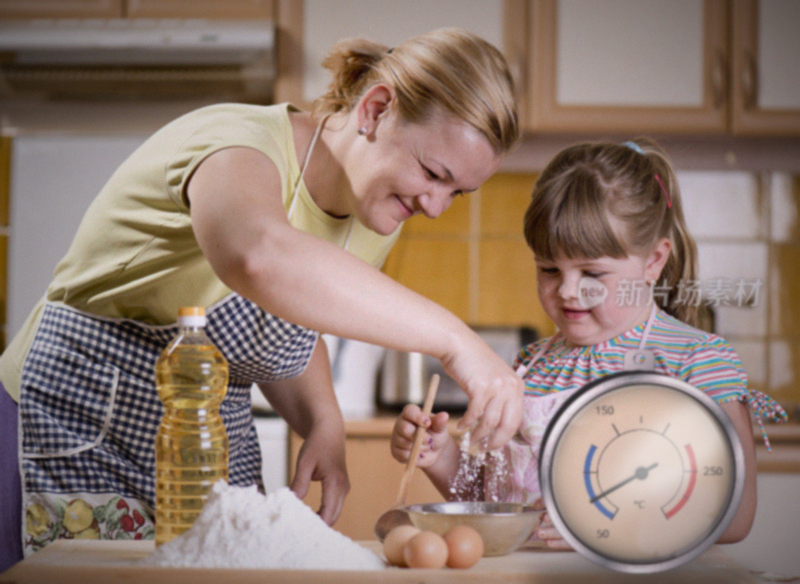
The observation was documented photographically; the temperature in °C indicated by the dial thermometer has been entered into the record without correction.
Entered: 75 °C
